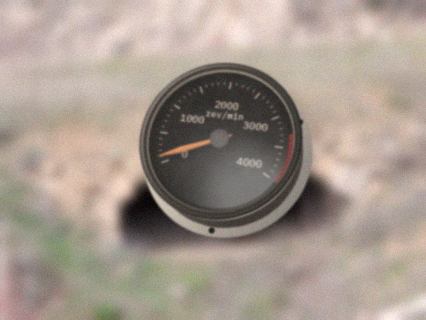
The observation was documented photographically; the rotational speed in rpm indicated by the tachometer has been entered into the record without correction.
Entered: 100 rpm
